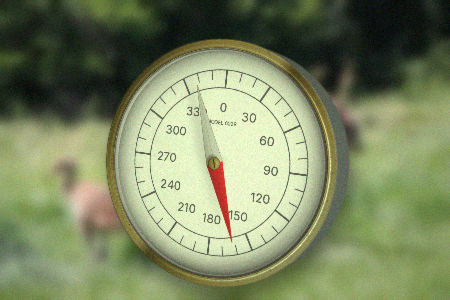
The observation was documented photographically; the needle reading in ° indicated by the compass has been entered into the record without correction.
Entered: 160 °
